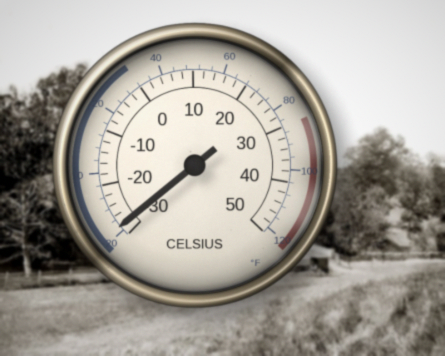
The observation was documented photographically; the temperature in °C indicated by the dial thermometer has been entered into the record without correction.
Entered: -28 °C
